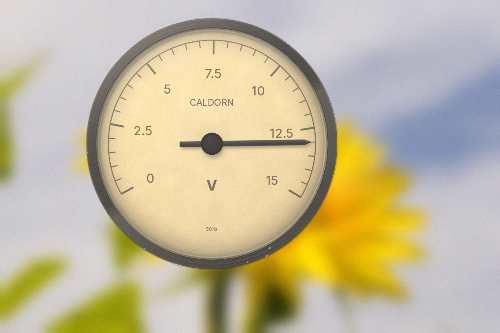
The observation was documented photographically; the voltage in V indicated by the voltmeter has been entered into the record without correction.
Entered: 13 V
